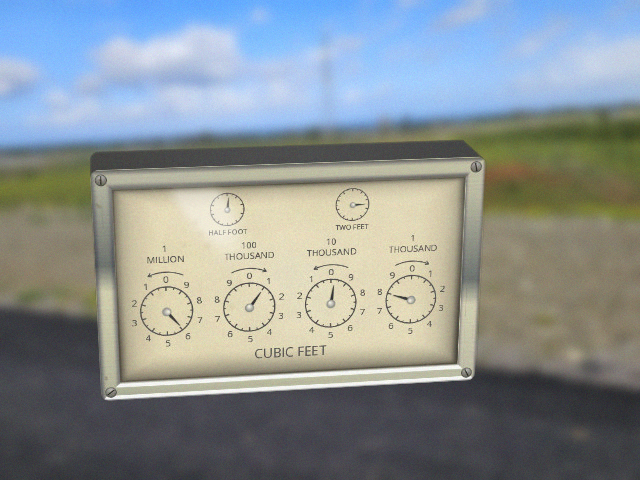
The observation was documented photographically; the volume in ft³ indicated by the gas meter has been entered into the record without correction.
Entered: 609800 ft³
